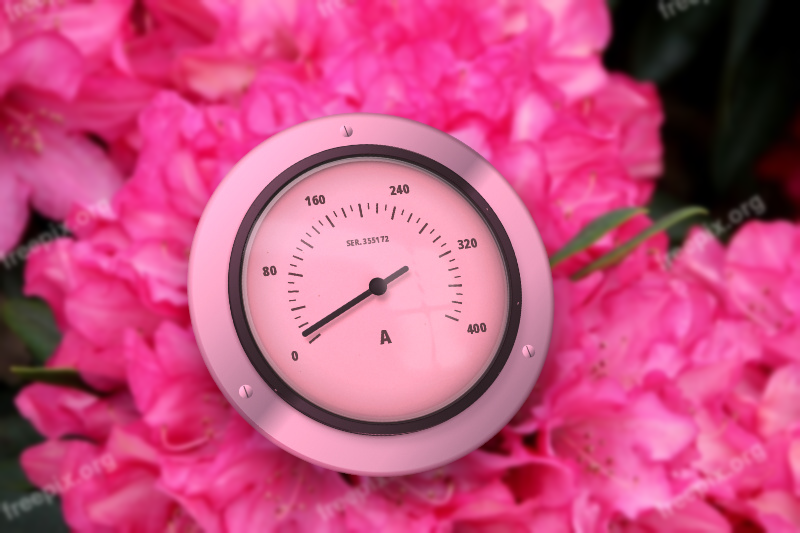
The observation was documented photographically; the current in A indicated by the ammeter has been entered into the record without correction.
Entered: 10 A
